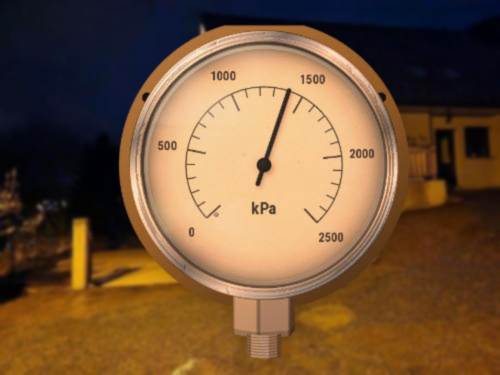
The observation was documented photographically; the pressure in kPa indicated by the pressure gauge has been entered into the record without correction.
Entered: 1400 kPa
